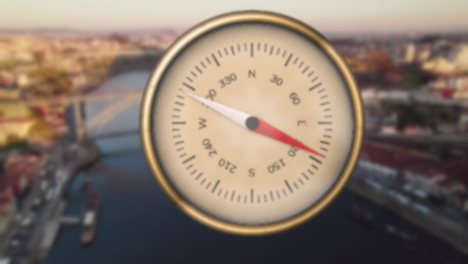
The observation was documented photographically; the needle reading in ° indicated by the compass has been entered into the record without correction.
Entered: 115 °
